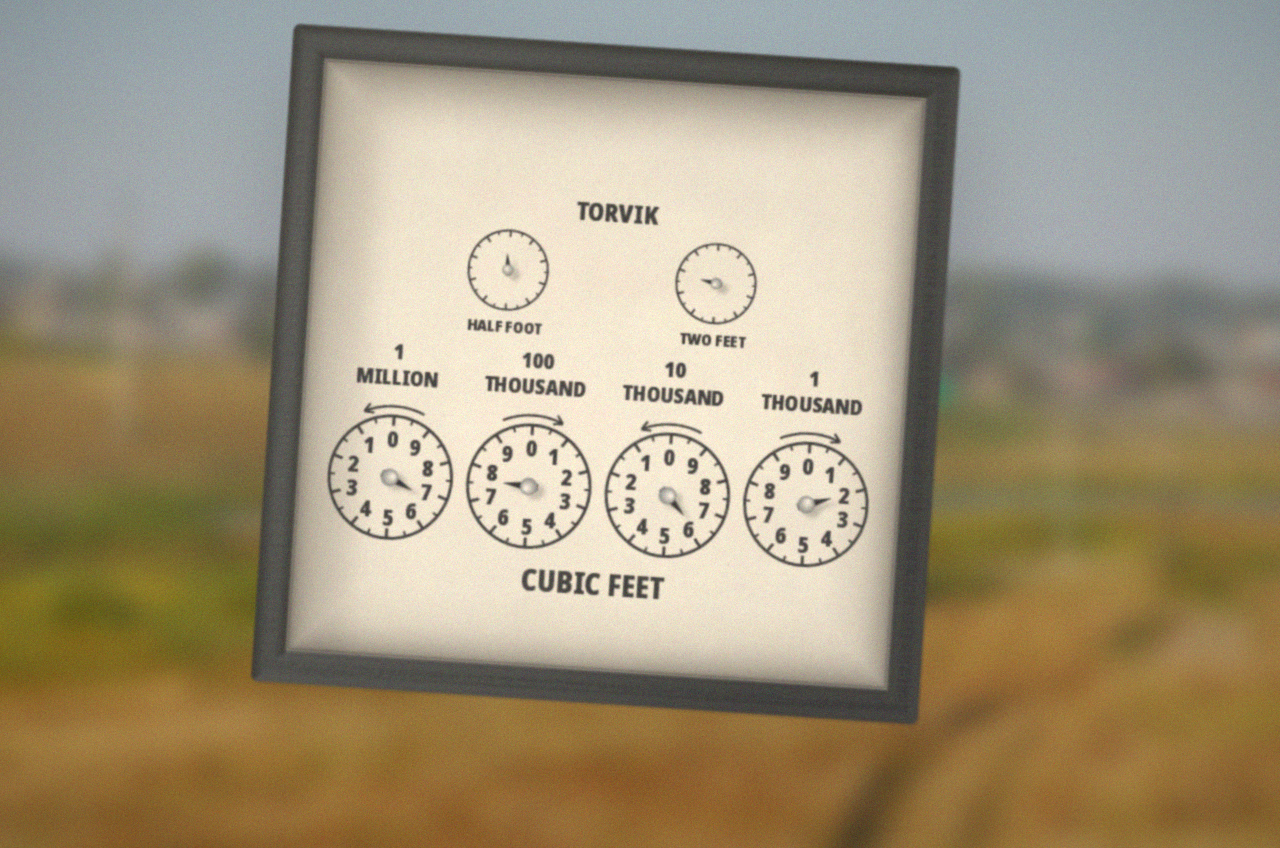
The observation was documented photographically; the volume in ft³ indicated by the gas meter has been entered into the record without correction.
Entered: 676200 ft³
